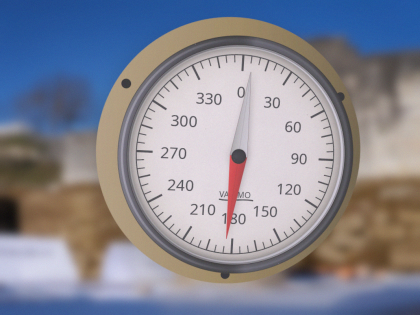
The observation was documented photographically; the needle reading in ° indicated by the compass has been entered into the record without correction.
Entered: 185 °
